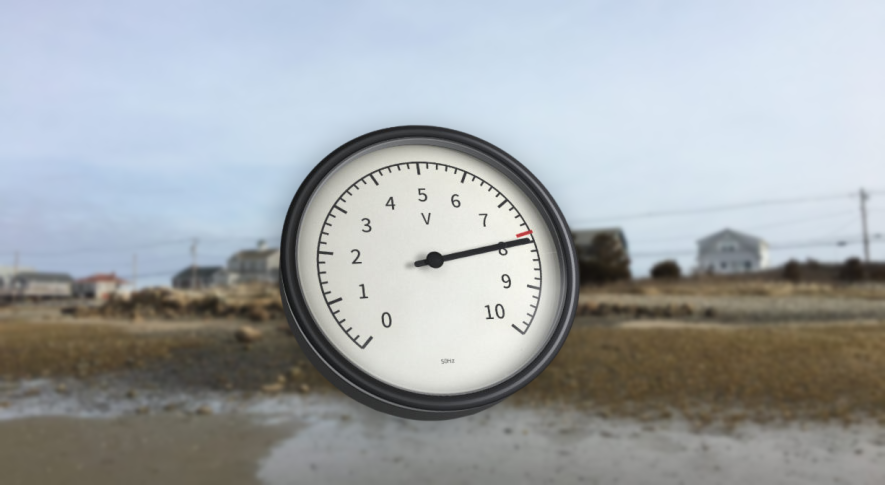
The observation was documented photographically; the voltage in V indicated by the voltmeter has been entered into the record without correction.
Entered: 8 V
